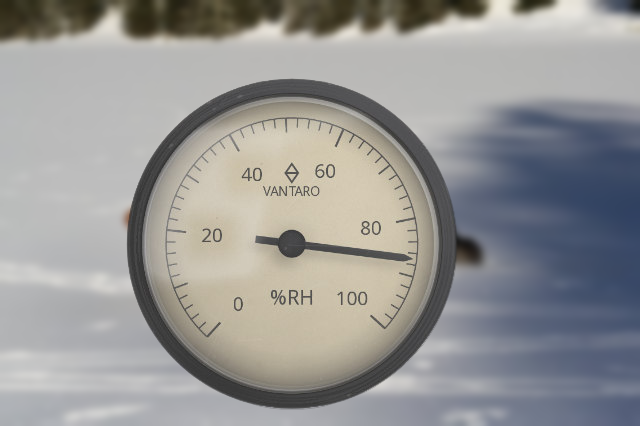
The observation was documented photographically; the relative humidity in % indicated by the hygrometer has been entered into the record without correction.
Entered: 87 %
